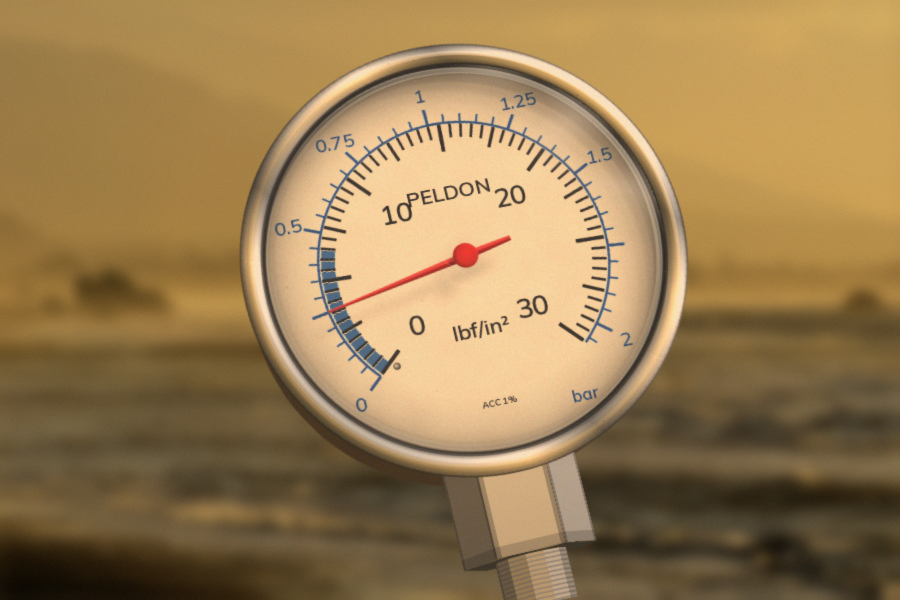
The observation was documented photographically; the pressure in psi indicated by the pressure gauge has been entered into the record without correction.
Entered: 3.5 psi
